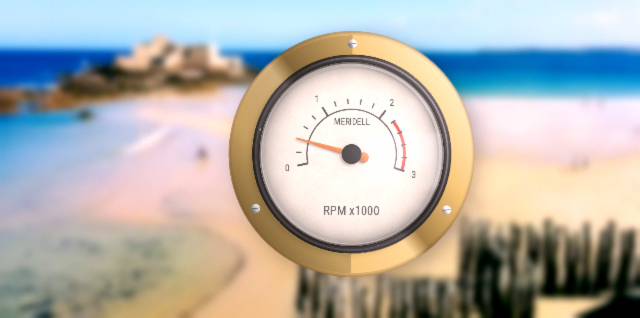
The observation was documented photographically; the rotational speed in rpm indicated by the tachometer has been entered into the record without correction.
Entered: 400 rpm
